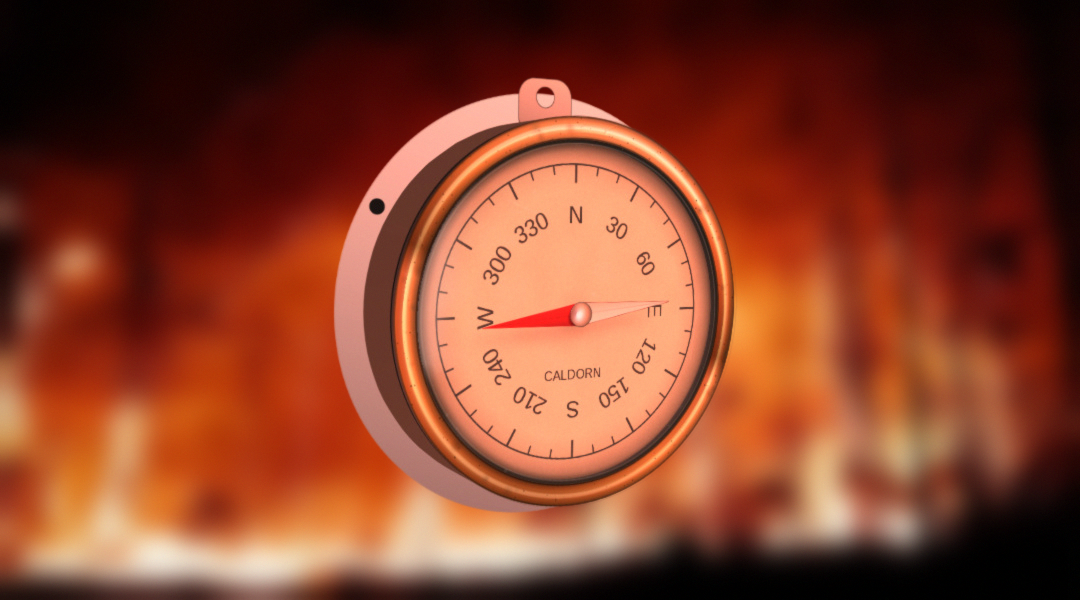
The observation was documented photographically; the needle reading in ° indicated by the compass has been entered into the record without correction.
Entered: 265 °
